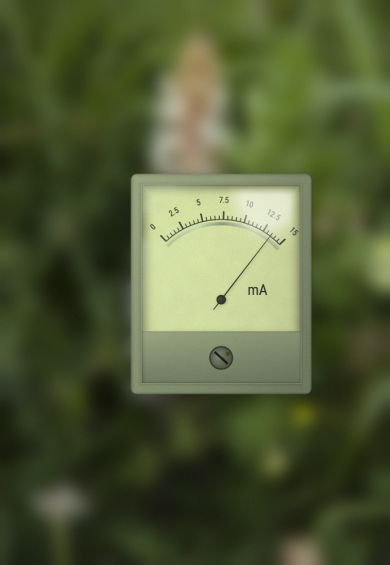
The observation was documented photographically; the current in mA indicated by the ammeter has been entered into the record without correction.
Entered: 13.5 mA
